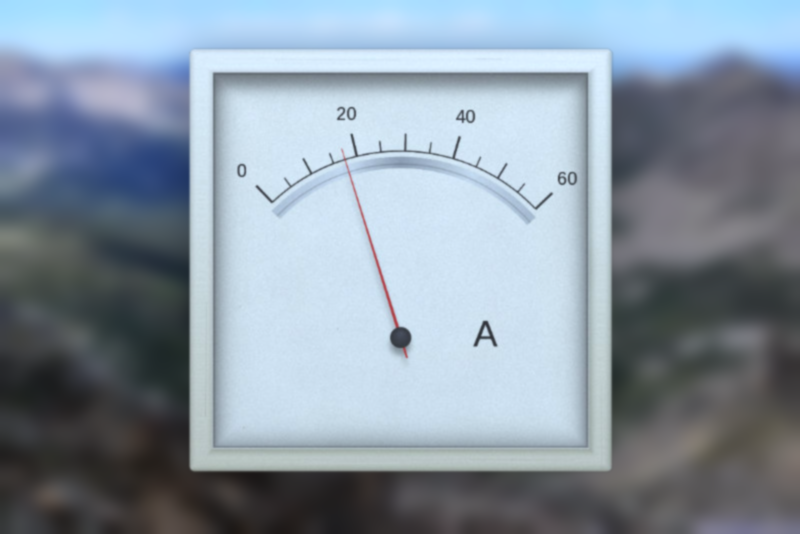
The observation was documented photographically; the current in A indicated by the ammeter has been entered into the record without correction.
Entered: 17.5 A
